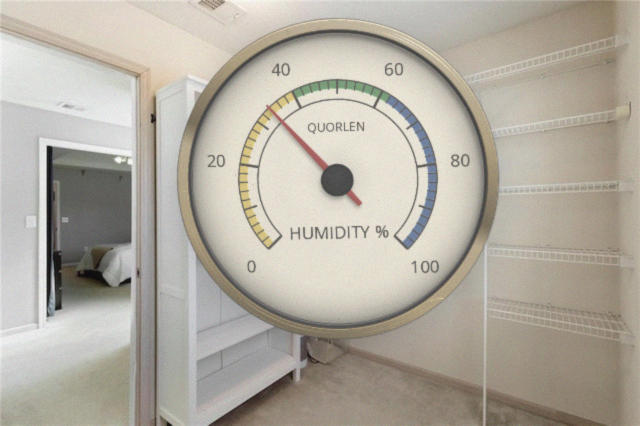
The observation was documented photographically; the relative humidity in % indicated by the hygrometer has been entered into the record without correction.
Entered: 34 %
